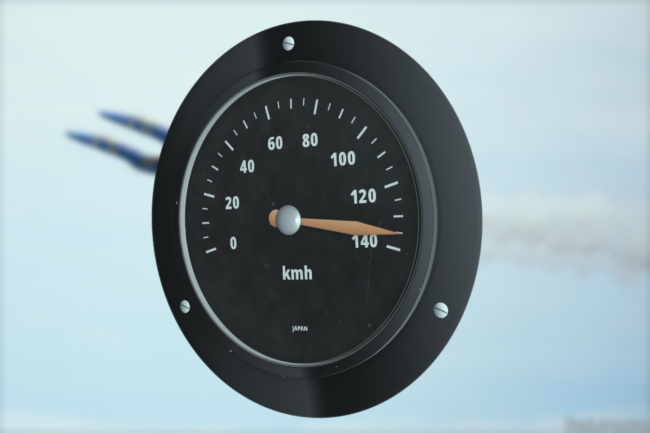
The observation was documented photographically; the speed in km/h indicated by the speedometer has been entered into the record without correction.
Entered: 135 km/h
